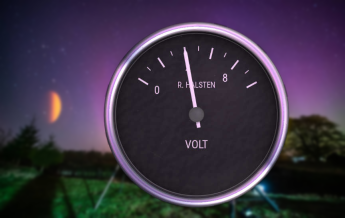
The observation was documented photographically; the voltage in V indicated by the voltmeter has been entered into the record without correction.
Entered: 4 V
